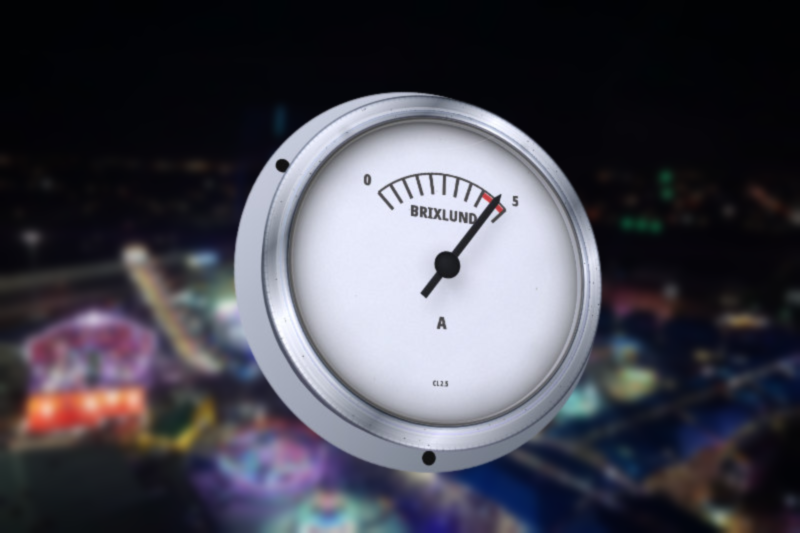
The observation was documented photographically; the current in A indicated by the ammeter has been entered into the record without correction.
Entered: 4.5 A
